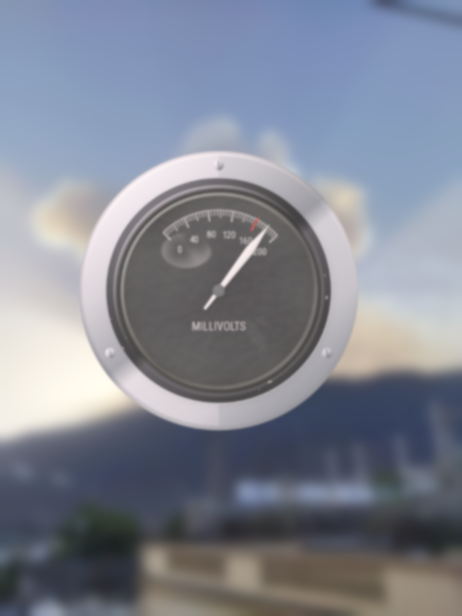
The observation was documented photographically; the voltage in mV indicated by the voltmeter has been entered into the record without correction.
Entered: 180 mV
